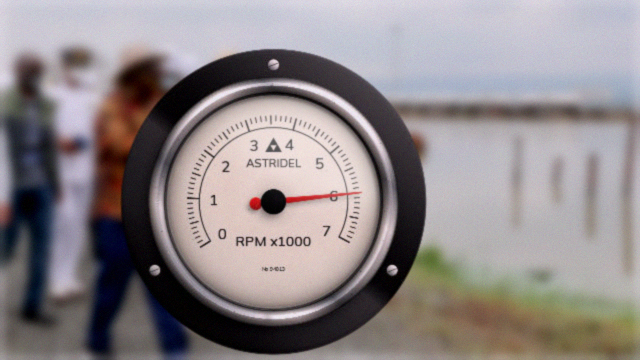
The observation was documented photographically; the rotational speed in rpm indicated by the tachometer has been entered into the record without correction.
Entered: 6000 rpm
